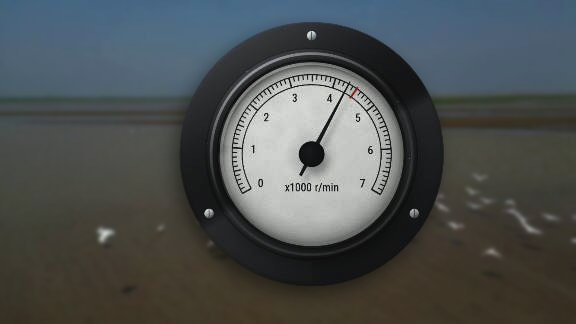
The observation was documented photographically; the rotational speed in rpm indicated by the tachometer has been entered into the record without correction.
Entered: 4300 rpm
